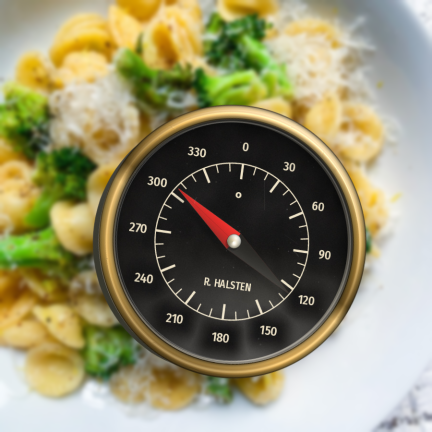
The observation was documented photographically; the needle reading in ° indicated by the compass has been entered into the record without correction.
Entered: 305 °
